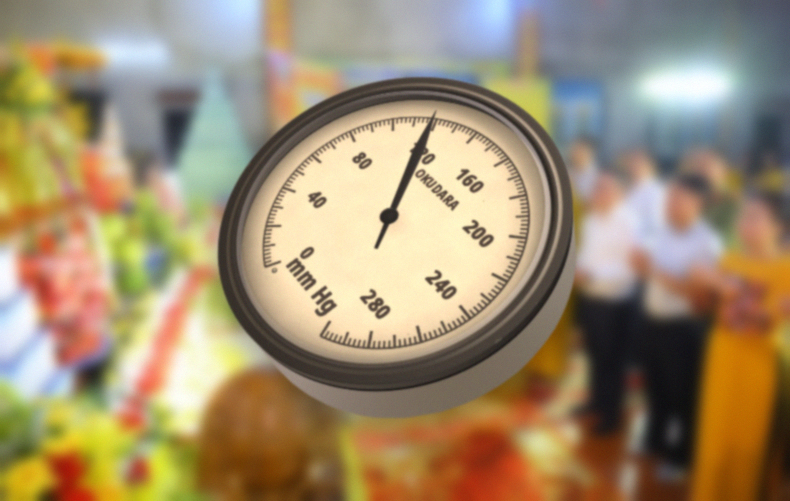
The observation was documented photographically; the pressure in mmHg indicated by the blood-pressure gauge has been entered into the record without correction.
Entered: 120 mmHg
